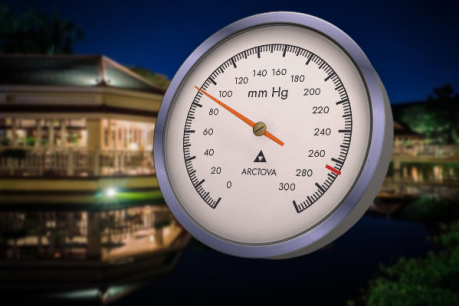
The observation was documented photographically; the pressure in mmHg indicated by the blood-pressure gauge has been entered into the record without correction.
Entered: 90 mmHg
